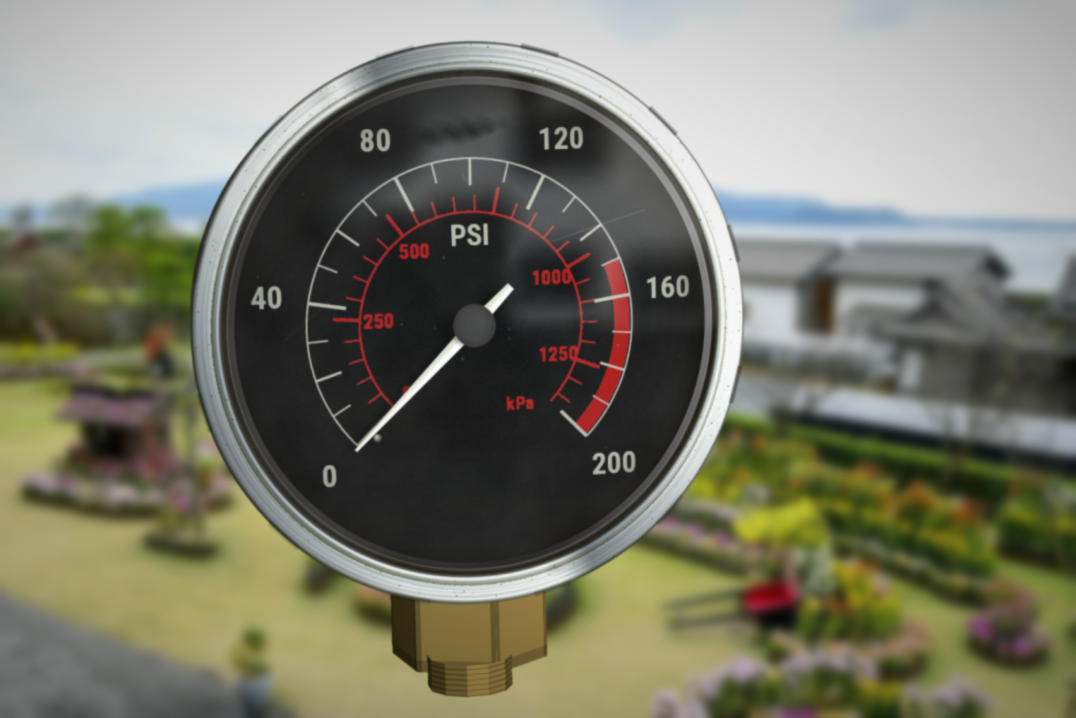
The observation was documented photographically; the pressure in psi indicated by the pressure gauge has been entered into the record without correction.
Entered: 0 psi
